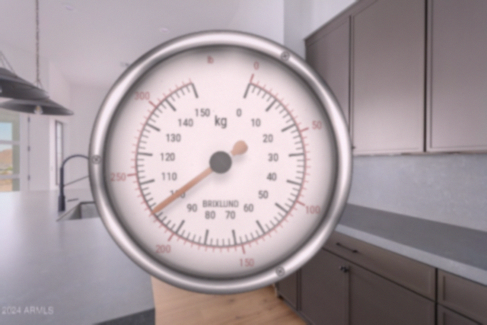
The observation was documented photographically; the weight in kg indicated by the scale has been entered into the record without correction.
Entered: 100 kg
